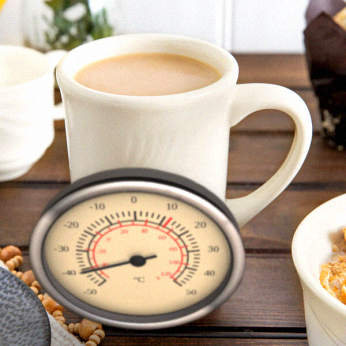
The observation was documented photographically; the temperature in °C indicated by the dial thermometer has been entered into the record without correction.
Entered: -40 °C
